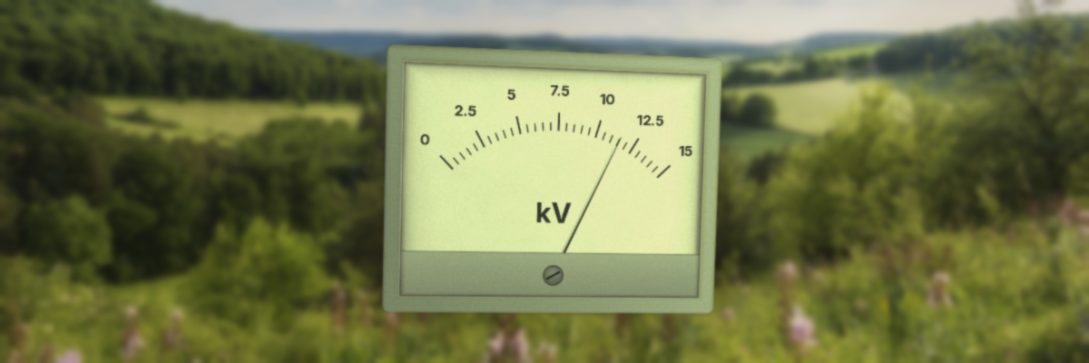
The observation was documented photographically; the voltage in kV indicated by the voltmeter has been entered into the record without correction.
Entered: 11.5 kV
